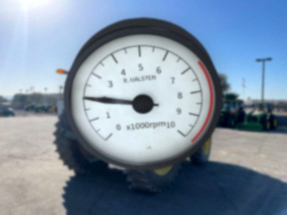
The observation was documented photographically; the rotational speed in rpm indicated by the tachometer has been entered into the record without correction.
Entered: 2000 rpm
